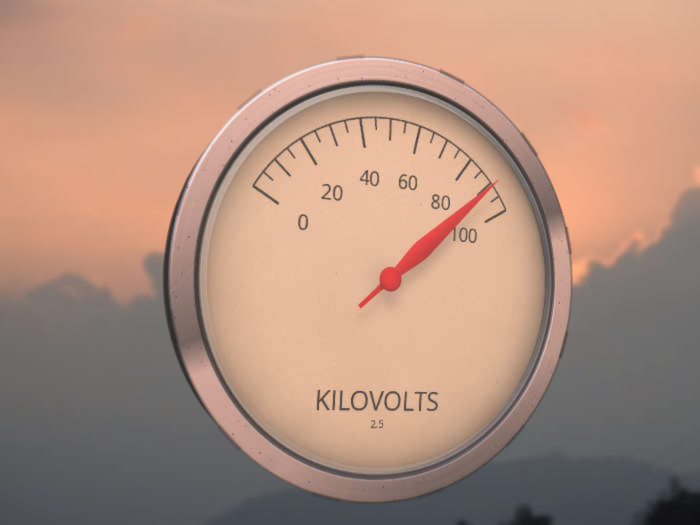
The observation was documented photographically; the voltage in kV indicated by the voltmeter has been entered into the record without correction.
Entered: 90 kV
